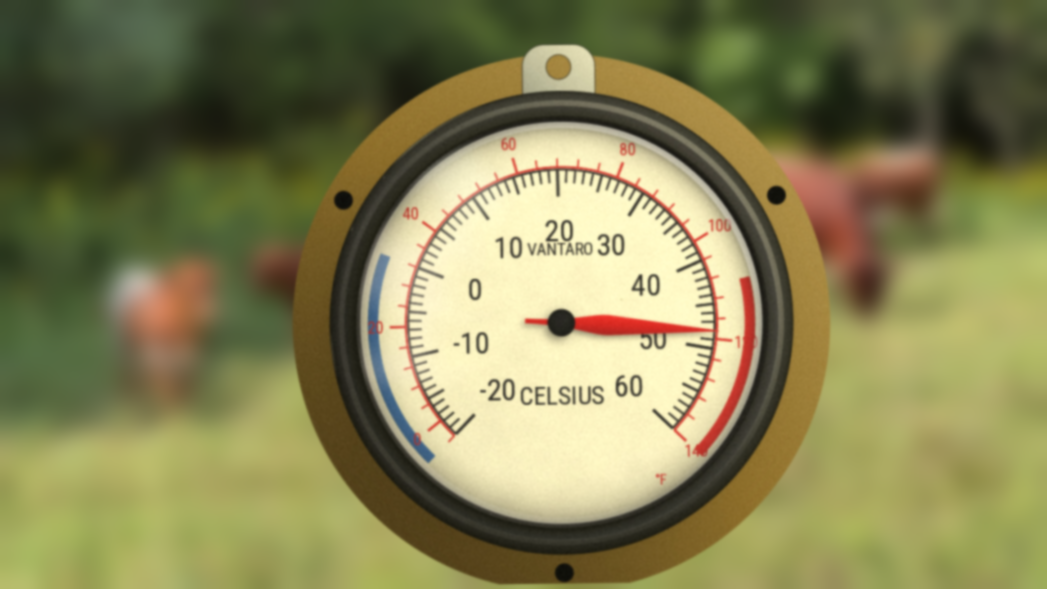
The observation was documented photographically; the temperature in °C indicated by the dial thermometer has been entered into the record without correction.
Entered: 48 °C
